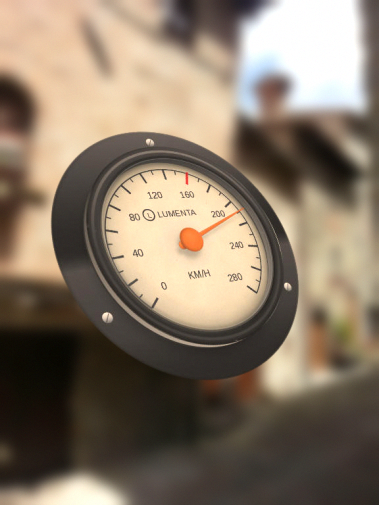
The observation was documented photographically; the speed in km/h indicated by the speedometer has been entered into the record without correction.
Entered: 210 km/h
